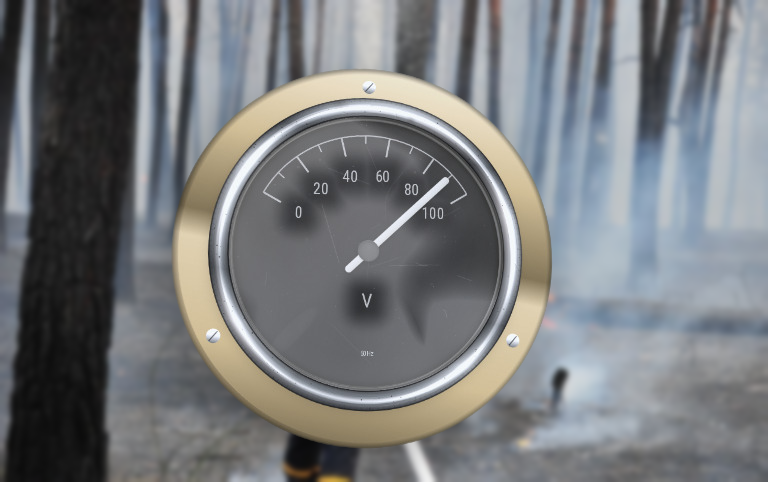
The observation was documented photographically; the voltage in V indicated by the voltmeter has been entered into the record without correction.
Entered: 90 V
